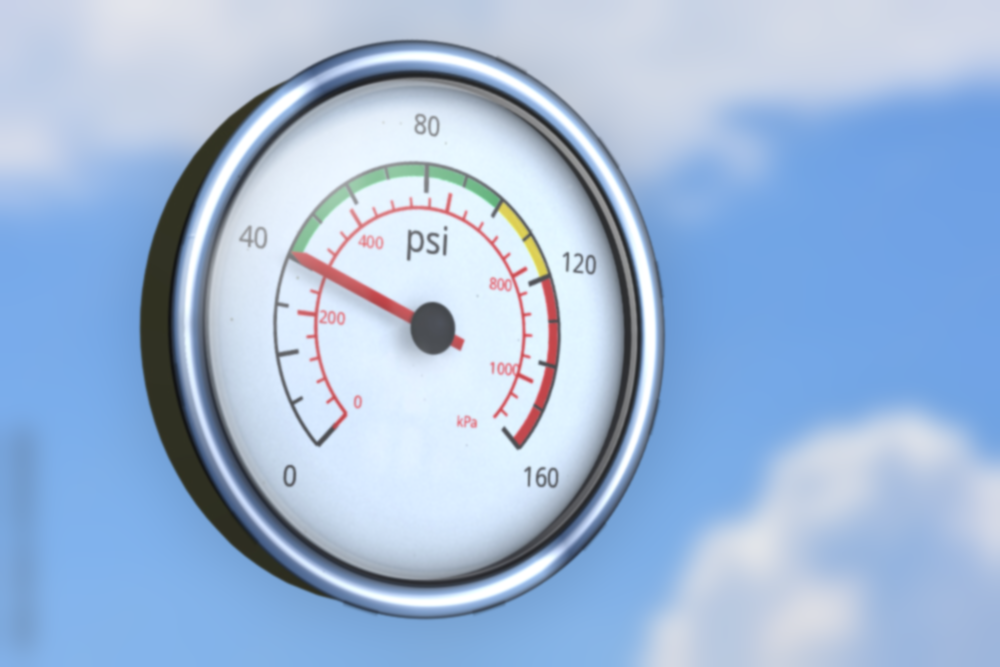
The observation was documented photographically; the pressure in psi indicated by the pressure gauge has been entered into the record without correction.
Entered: 40 psi
